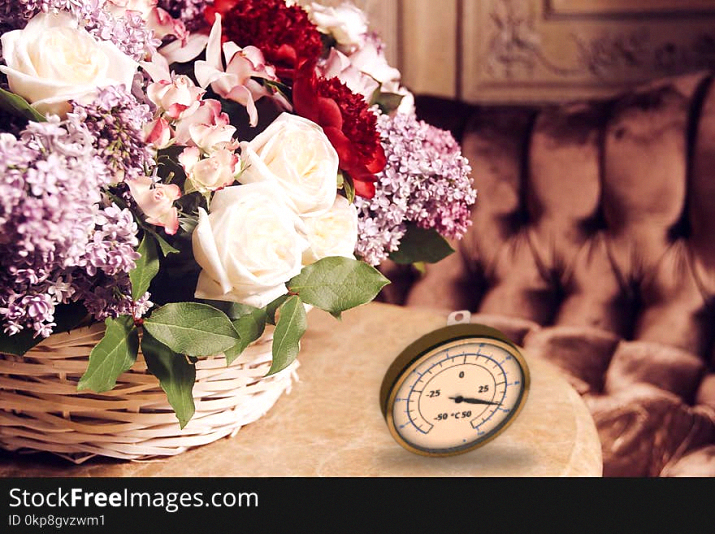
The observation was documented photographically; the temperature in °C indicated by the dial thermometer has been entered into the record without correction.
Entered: 35 °C
